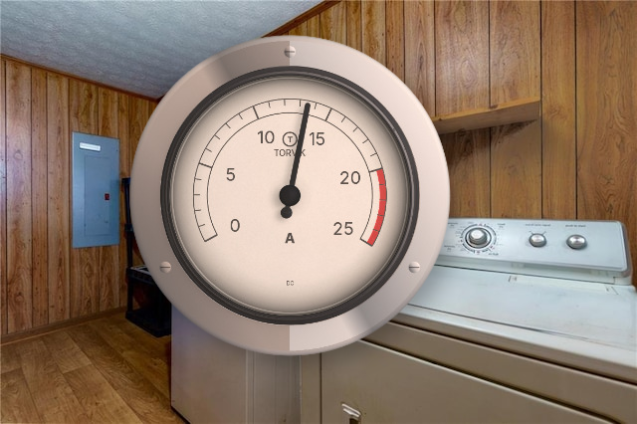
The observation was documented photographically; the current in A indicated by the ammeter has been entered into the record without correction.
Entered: 13.5 A
